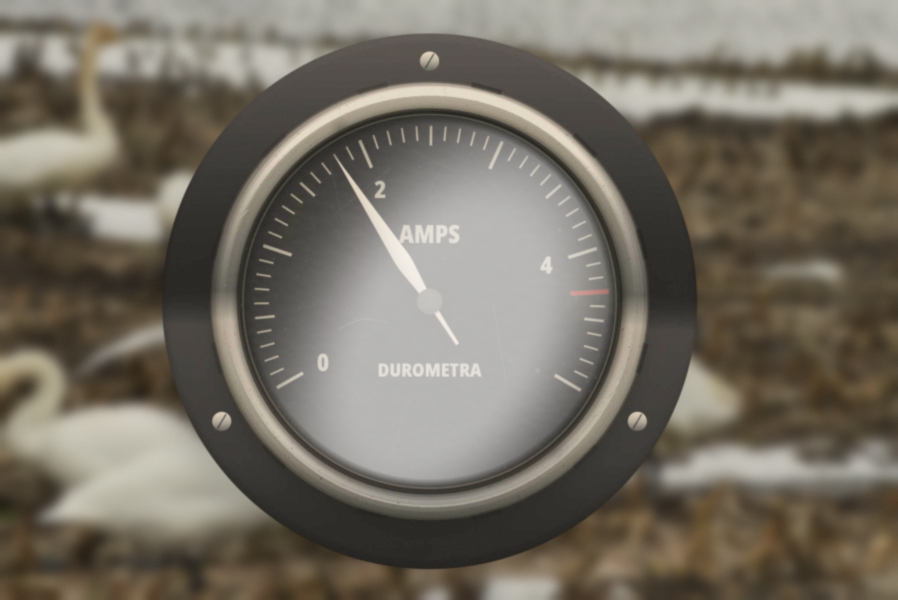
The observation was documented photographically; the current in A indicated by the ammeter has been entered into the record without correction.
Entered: 1.8 A
